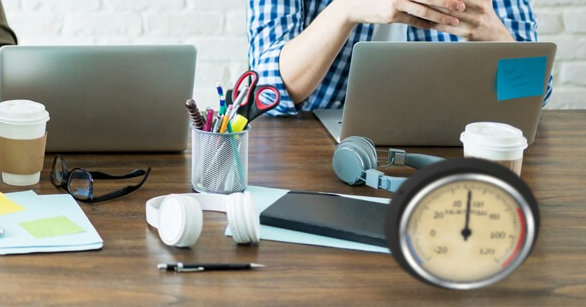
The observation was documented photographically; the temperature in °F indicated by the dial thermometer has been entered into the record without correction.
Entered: 50 °F
